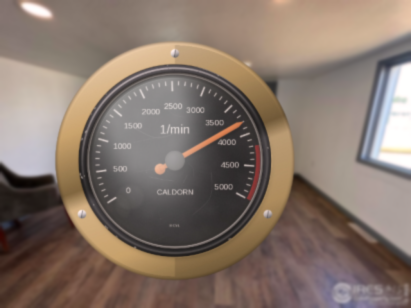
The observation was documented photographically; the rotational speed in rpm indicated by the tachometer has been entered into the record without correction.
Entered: 3800 rpm
